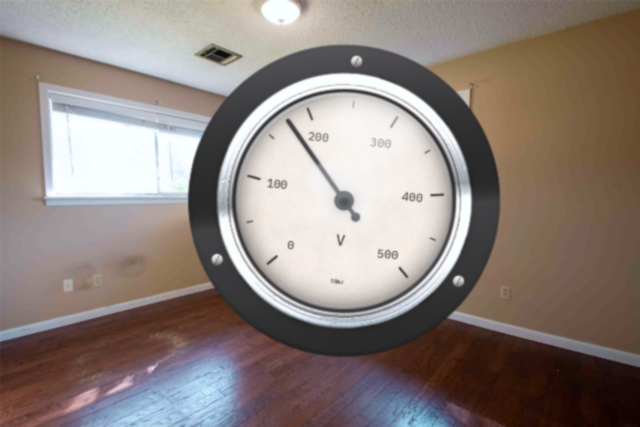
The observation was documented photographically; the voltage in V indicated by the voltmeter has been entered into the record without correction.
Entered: 175 V
